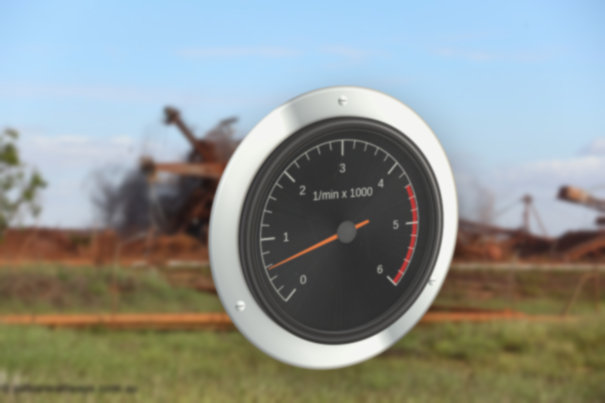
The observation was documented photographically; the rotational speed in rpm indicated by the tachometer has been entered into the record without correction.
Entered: 600 rpm
